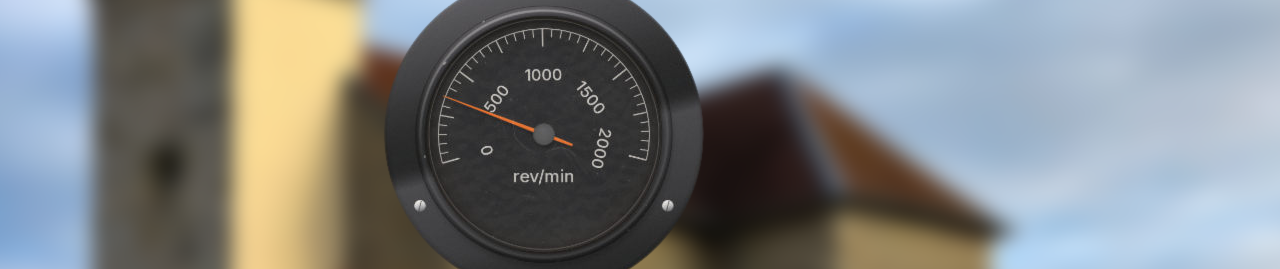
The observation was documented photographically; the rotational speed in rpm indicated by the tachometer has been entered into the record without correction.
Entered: 350 rpm
